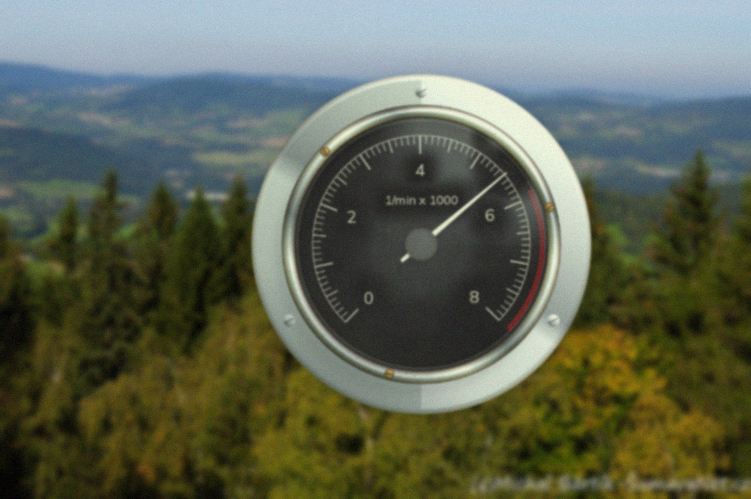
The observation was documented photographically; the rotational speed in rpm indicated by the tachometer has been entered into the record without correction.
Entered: 5500 rpm
